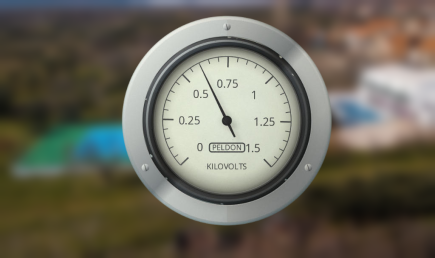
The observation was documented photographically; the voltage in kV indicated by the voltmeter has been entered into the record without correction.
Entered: 0.6 kV
